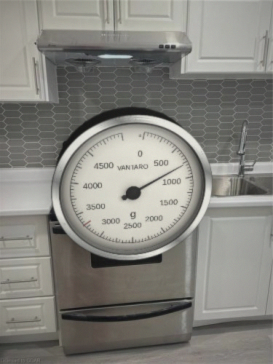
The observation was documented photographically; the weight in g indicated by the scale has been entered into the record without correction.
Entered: 750 g
